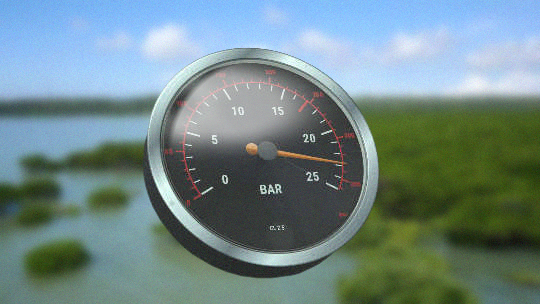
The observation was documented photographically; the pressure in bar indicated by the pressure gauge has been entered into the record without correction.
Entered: 23 bar
